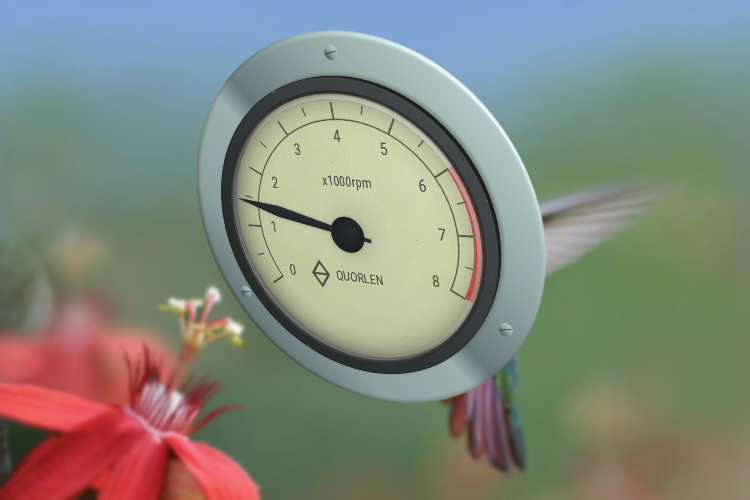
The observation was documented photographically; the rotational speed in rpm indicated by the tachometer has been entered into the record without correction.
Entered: 1500 rpm
